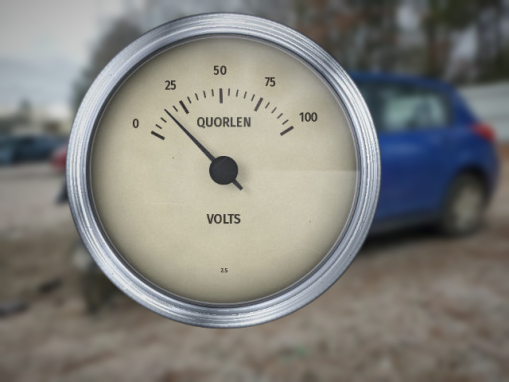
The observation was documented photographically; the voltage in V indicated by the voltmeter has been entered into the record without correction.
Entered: 15 V
